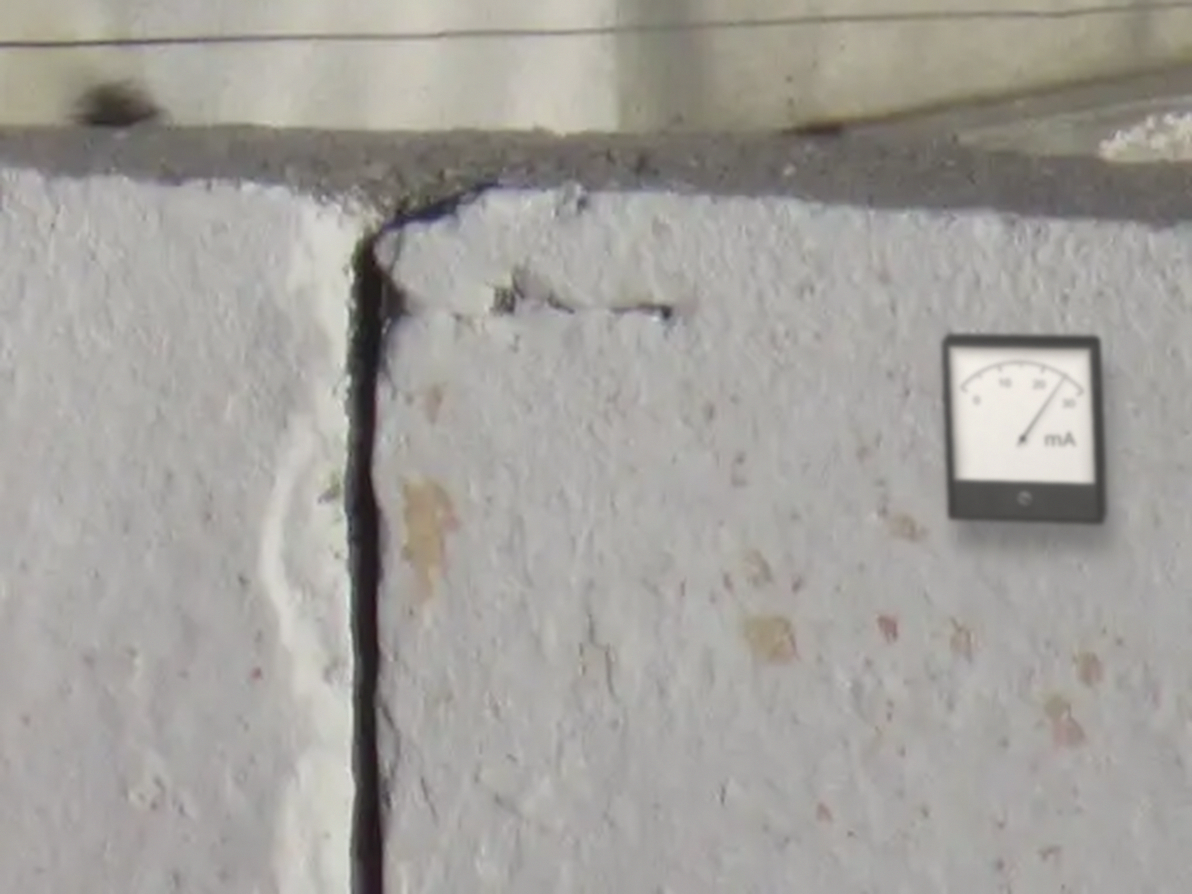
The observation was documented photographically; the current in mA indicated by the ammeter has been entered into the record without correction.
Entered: 25 mA
